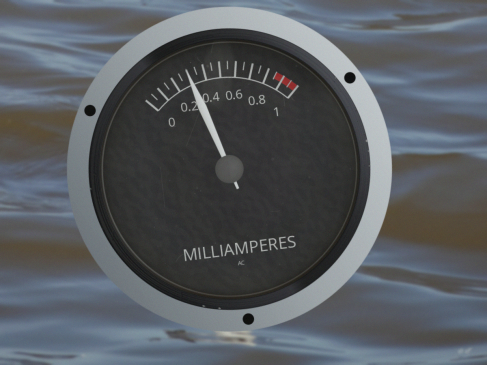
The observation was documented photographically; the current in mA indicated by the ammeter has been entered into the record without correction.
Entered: 0.3 mA
